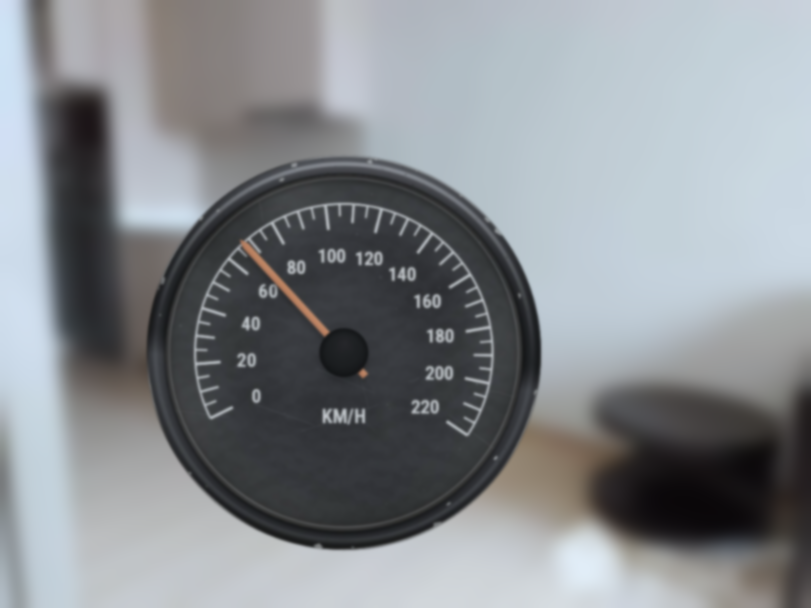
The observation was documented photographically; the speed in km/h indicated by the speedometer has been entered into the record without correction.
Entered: 67.5 km/h
